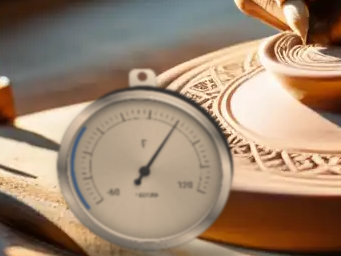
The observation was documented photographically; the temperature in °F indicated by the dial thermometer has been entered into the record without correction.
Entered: 60 °F
